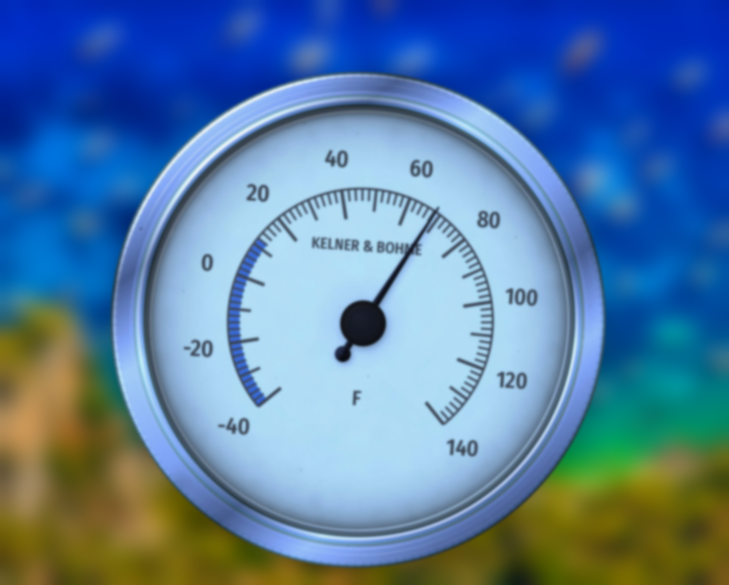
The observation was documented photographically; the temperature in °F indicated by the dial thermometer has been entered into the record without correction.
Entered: 68 °F
